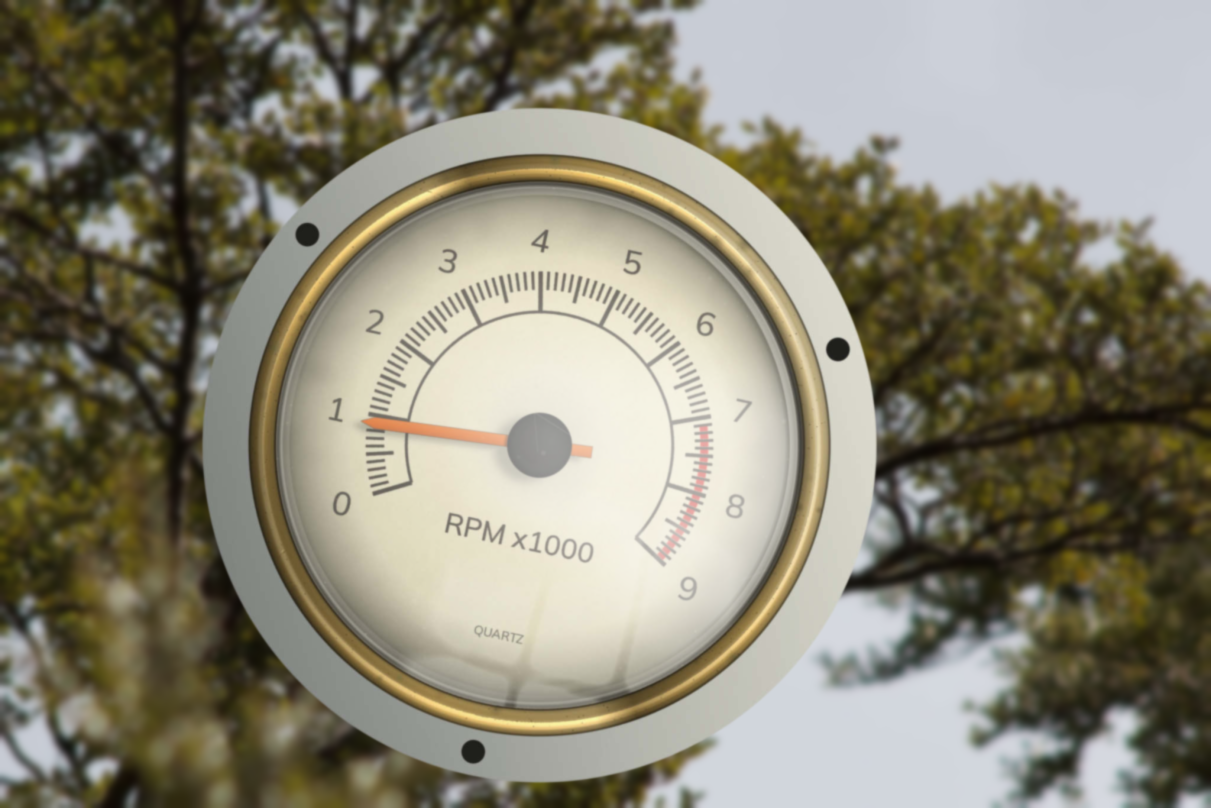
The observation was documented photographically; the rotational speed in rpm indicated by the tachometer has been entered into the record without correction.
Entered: 900 rpm
